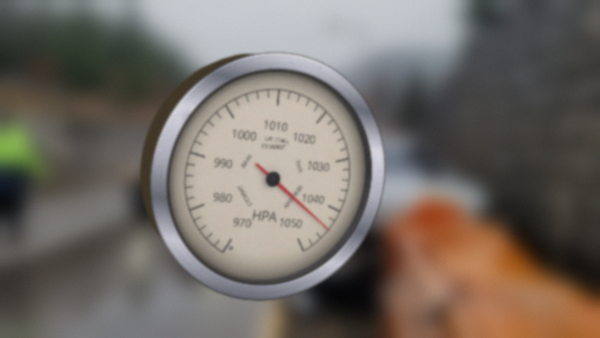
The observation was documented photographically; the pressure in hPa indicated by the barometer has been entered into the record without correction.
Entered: 1044 hPa
